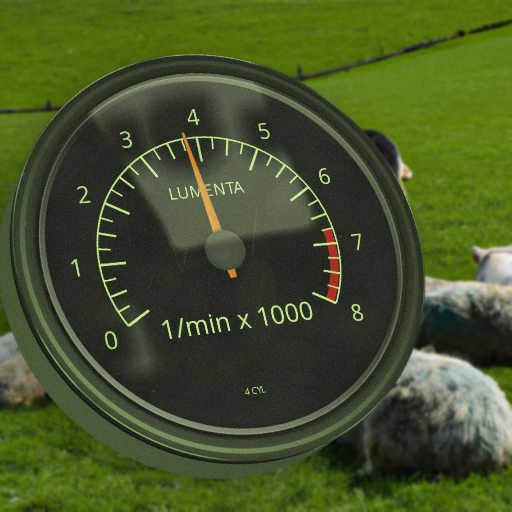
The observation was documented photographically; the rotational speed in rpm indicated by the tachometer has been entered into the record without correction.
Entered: 3750 rpm
